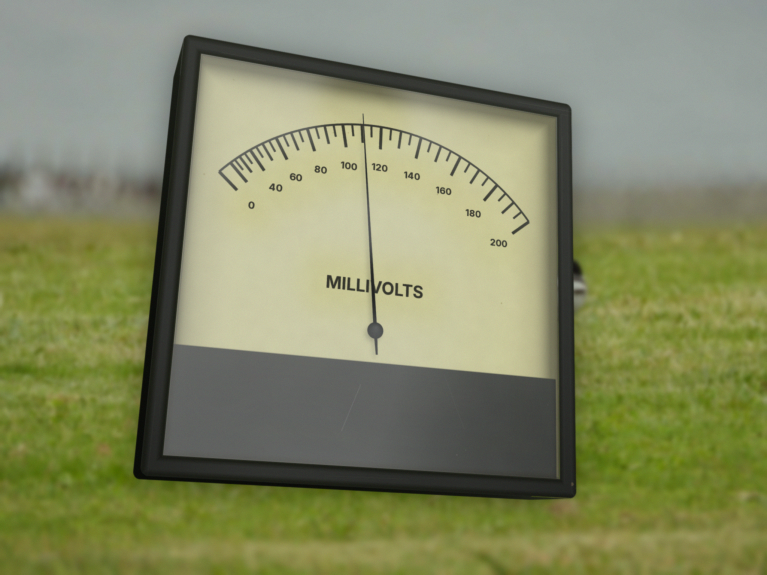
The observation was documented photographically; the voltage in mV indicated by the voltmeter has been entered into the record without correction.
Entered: 110 mV
